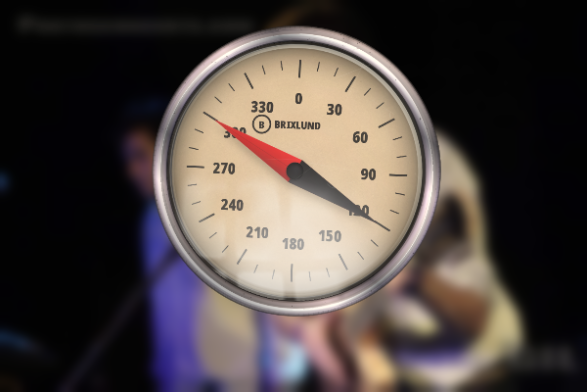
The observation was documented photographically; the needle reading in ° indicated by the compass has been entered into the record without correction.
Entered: 300 °
